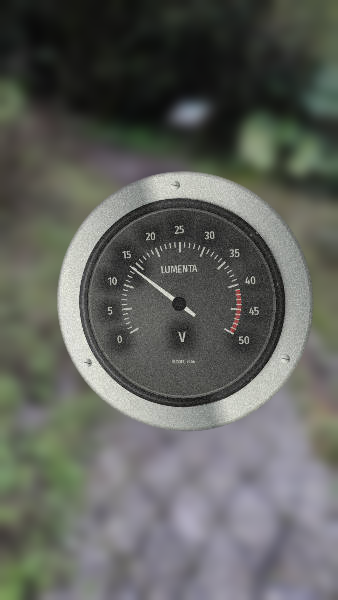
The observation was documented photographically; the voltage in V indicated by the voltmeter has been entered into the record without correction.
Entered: 14 V
